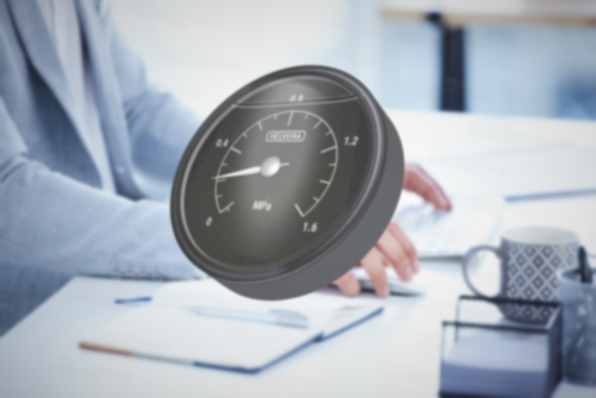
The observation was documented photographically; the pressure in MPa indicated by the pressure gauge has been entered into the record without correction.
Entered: 0.2 MPa
